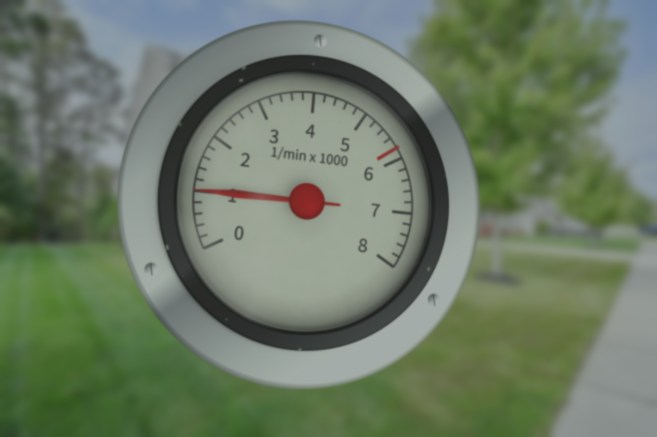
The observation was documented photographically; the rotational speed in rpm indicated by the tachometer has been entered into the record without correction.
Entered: 1000 rpm
